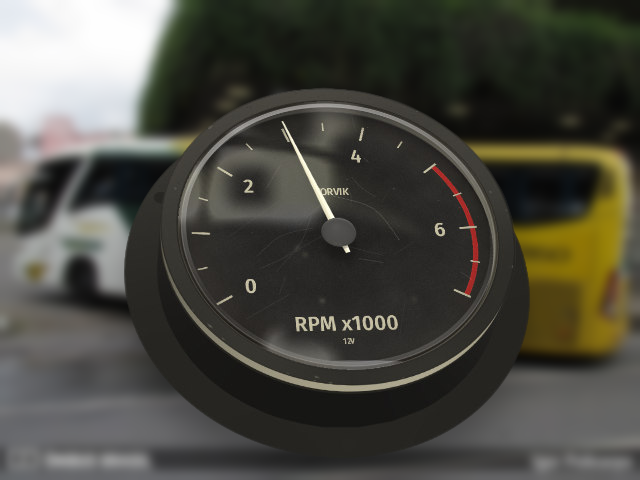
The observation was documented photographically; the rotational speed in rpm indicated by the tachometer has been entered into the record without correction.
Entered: 3000 rpm
